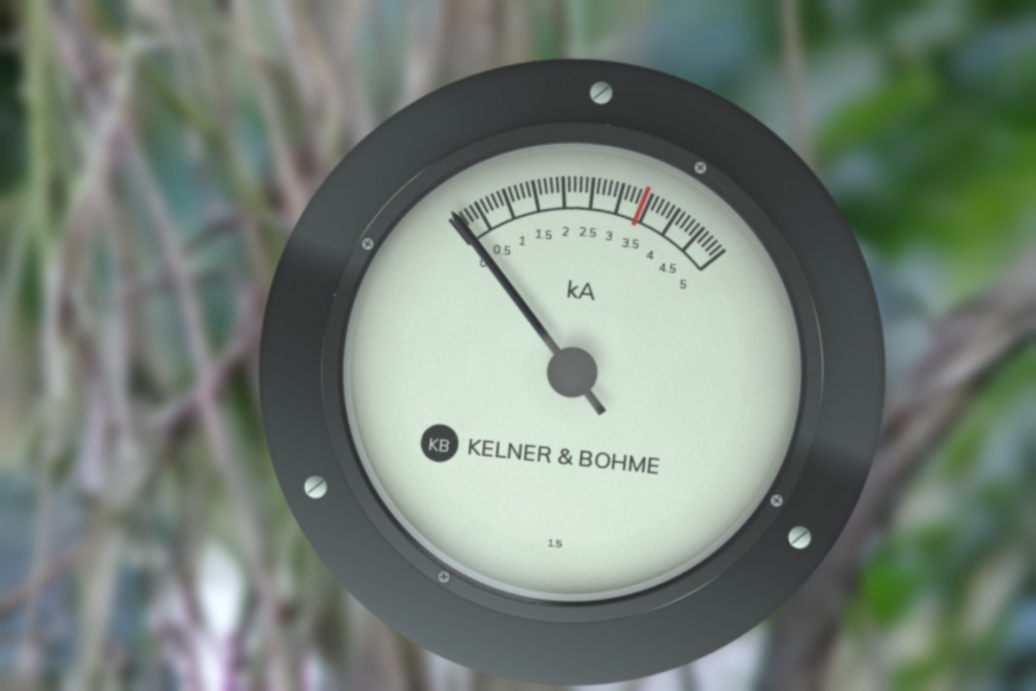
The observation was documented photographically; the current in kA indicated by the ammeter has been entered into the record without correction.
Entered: 0.1 kA
